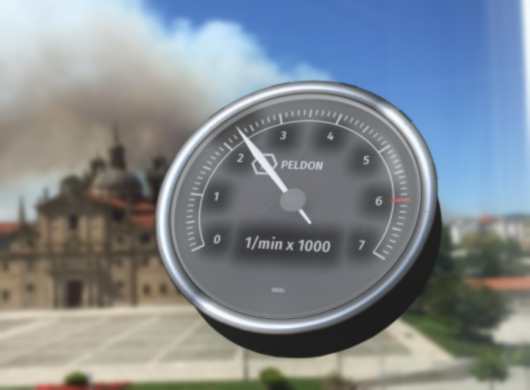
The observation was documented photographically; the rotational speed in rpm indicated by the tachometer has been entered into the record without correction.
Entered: 2300 rpm
